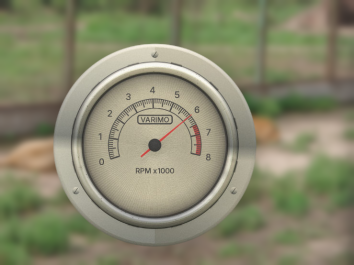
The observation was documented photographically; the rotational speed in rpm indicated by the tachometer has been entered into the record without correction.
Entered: 6000 rpm
